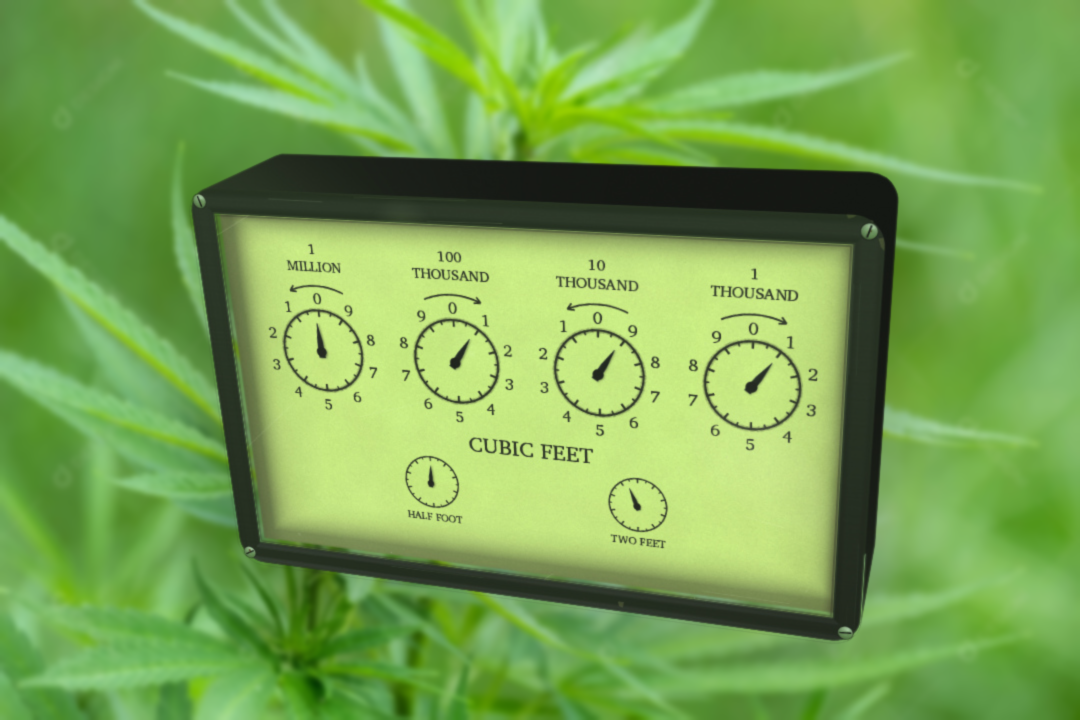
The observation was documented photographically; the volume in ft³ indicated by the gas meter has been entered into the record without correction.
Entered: 9100 ft³
